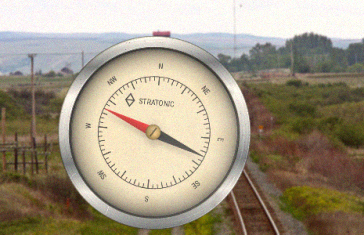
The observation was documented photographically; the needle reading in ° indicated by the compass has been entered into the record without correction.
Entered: 290 °
